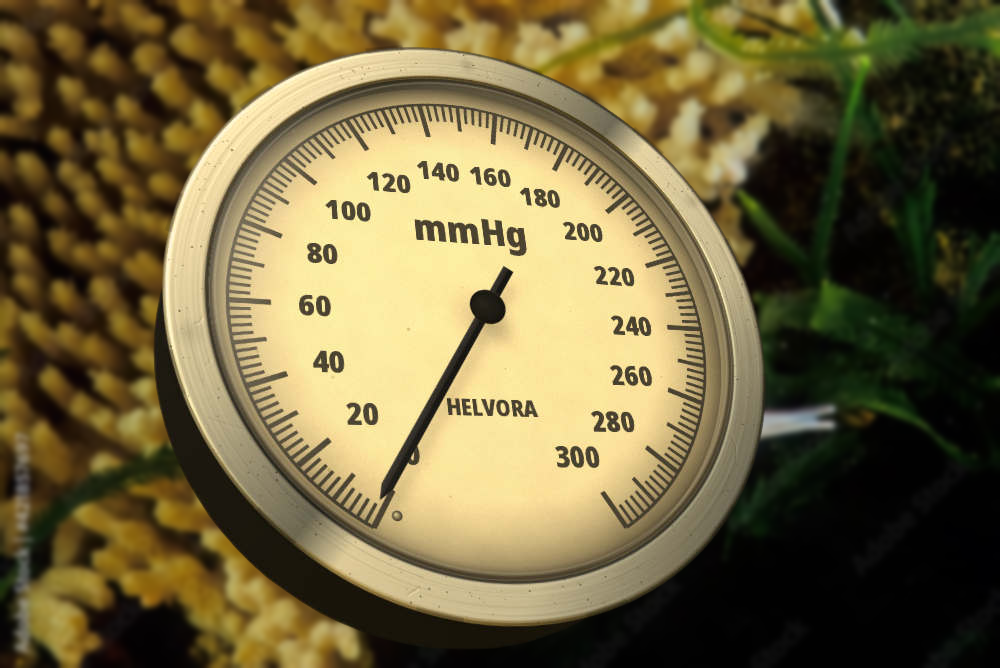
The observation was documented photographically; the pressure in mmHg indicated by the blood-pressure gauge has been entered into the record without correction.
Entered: 2 mmHg
